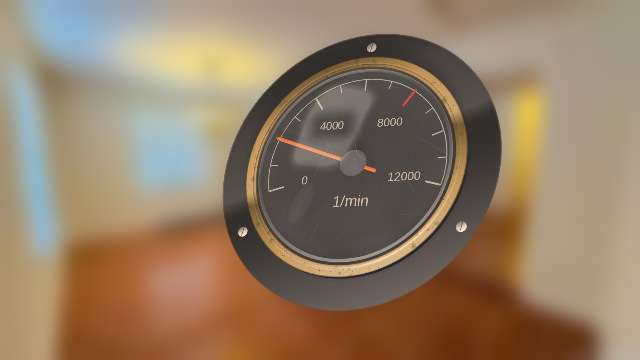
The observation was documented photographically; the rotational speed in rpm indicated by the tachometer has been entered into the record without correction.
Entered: 2000 rpm
